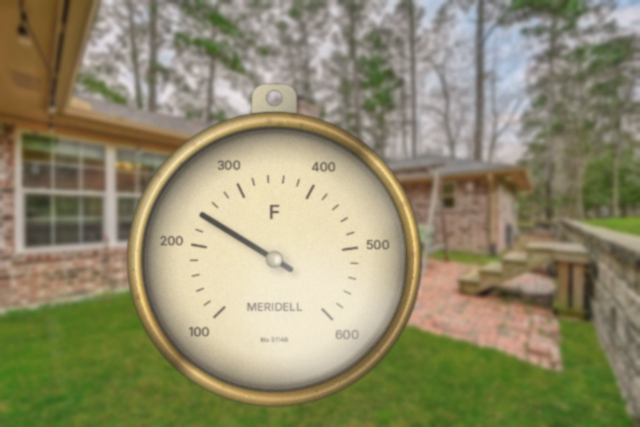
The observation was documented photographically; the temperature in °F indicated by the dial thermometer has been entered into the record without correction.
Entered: 240 °F
